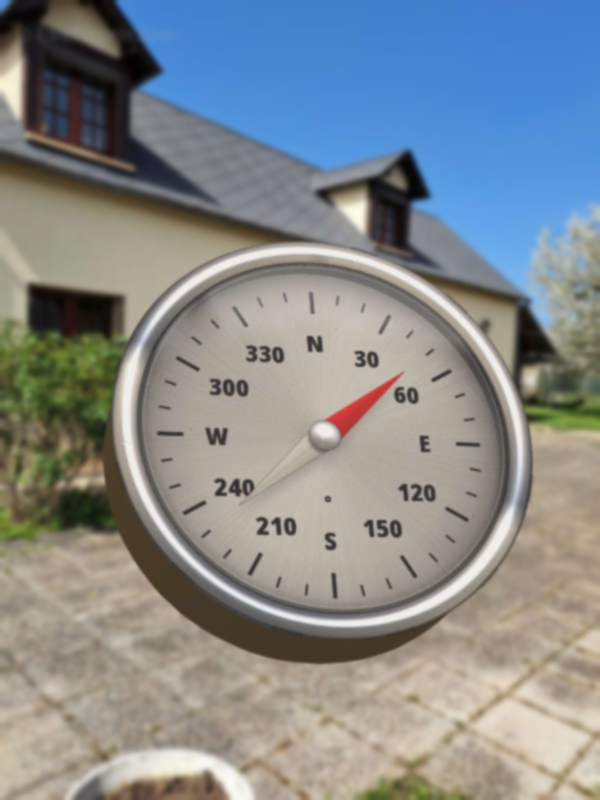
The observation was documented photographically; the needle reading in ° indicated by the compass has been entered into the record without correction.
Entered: 50 °
